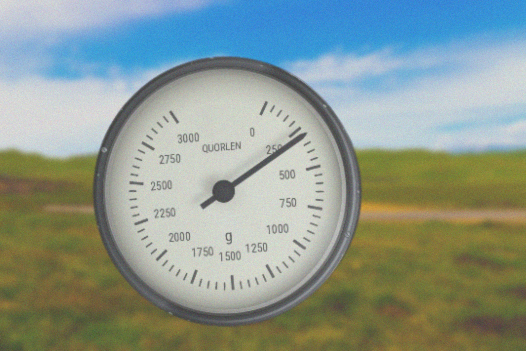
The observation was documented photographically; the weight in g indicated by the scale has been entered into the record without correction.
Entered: 300 g
